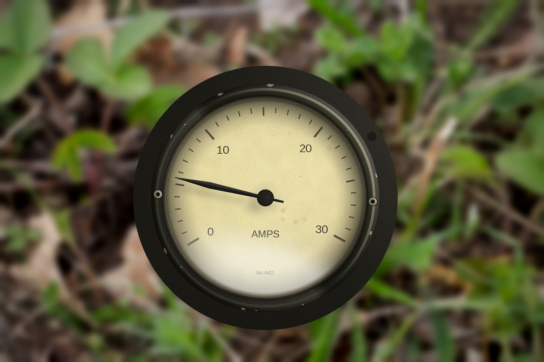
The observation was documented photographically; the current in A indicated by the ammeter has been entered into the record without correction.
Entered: 5.5 A
